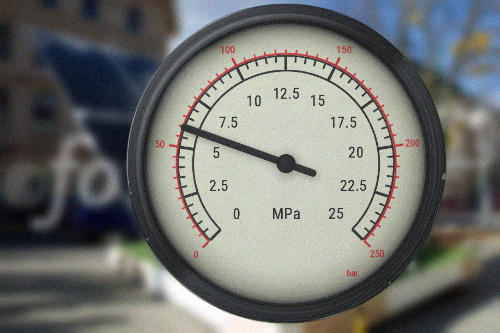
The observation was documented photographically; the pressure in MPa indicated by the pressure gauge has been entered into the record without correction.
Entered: 6 MPa
